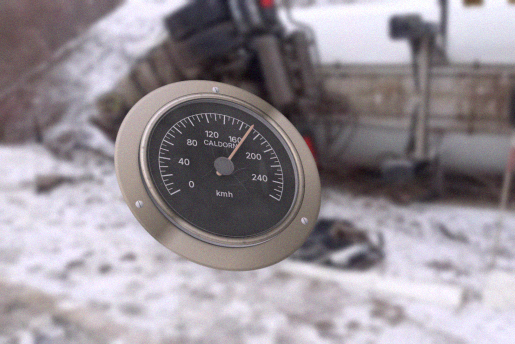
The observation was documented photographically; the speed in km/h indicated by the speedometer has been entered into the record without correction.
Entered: 170 km/h
